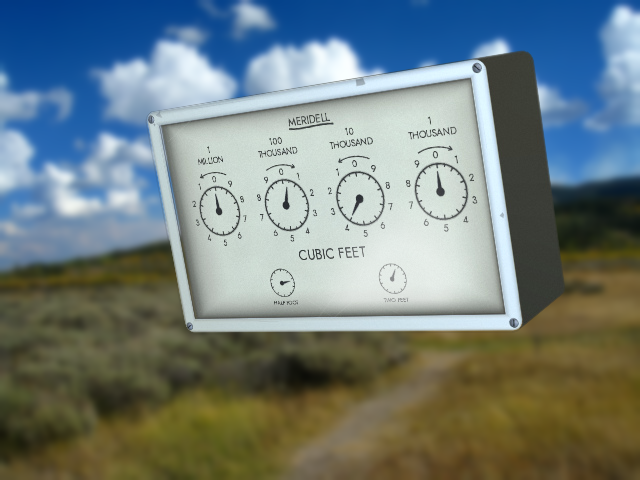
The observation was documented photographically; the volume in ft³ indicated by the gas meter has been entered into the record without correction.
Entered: 4000 ft³
